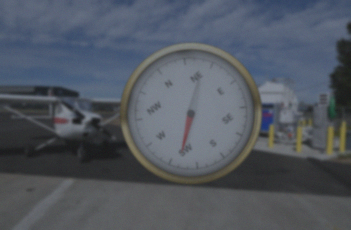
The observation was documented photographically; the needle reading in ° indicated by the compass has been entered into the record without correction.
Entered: 230 °
